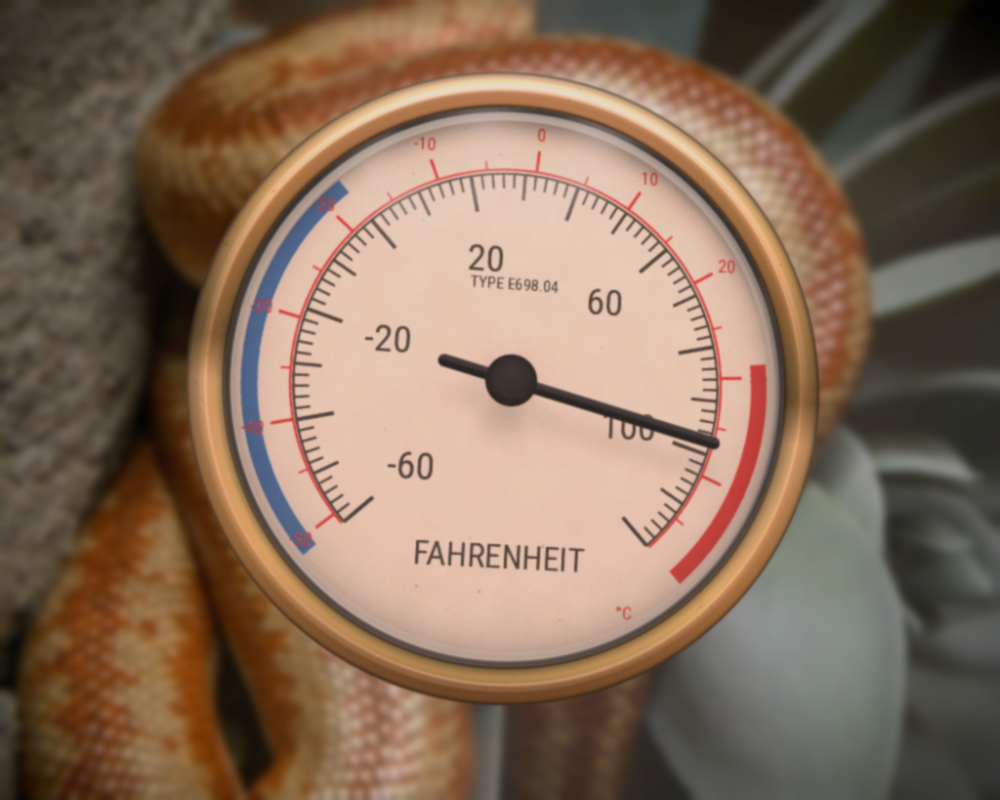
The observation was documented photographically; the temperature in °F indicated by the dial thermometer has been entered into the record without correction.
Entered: 98 °F
